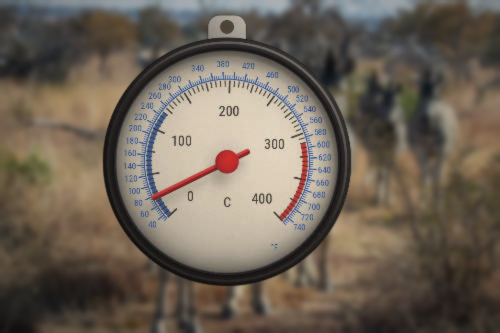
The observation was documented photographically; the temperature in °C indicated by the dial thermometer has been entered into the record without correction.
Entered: 25 °C
